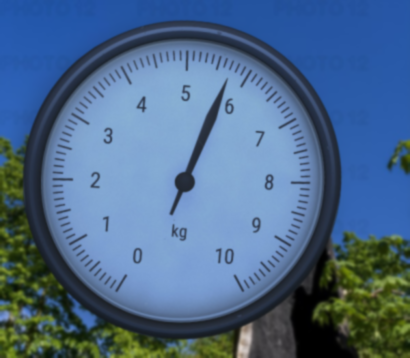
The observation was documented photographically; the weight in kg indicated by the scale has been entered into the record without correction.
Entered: 5.7 kg
